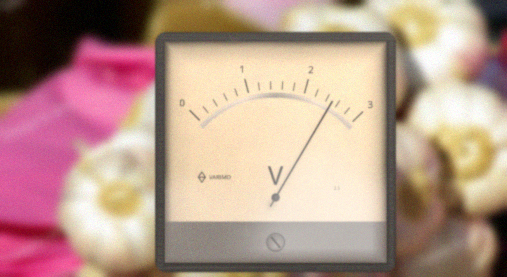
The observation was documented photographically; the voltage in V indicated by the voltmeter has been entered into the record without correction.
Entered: 2.5 V
